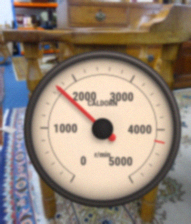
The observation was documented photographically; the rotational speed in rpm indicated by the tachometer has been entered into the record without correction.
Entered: 1700 rpm
